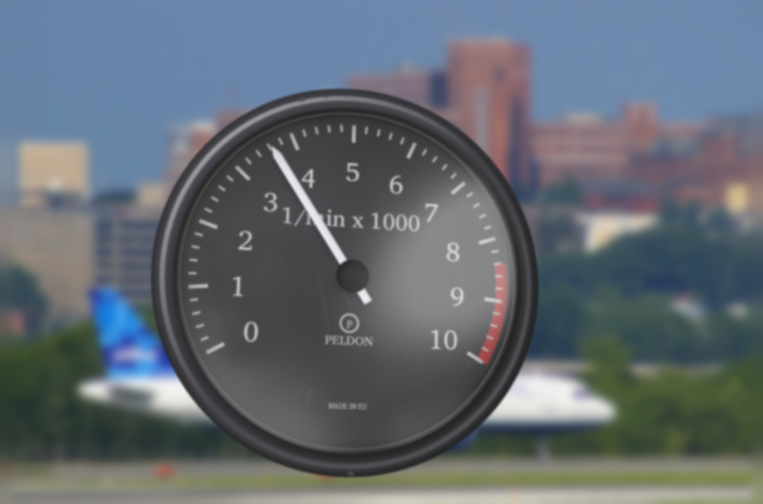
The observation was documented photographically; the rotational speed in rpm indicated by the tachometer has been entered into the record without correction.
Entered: 3600 rpm
